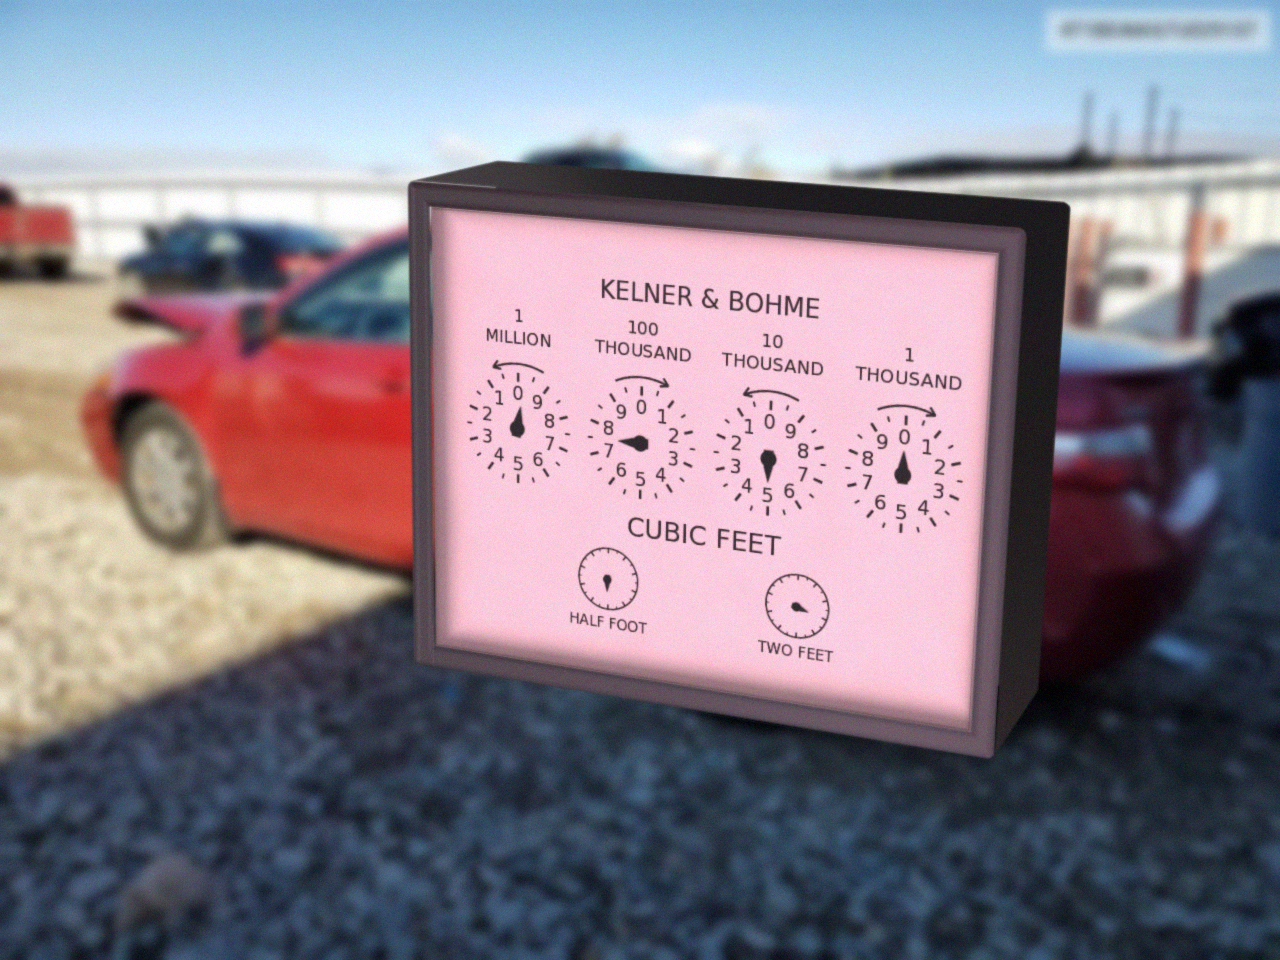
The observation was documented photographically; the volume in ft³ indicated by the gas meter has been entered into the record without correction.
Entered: 975000 ft³
